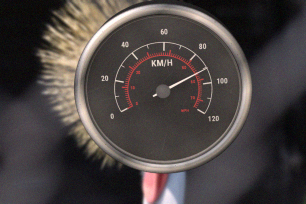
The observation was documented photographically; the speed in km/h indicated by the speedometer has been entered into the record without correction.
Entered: 90 km/h
